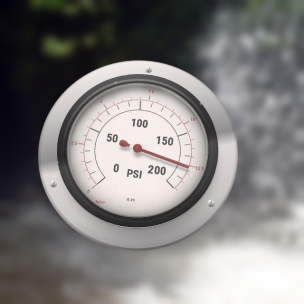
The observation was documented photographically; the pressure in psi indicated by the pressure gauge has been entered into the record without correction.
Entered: 180 psi
